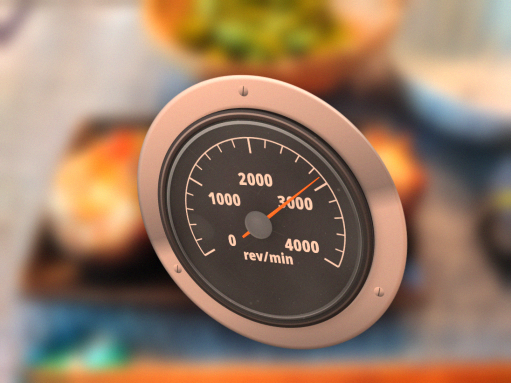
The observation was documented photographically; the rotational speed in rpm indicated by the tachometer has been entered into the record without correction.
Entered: 2900 rpm
